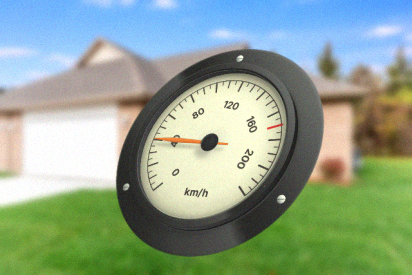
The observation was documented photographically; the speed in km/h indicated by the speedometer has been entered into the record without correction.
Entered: 40 km/h
